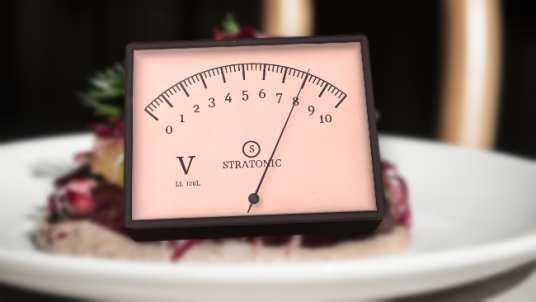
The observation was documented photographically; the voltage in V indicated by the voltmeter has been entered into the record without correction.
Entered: 8 V
